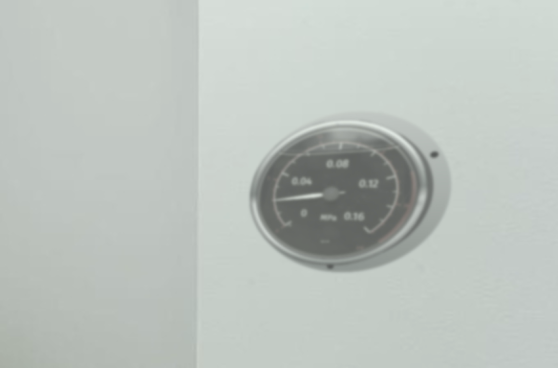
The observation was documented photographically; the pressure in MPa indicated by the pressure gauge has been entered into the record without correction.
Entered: 0.02 MPa
